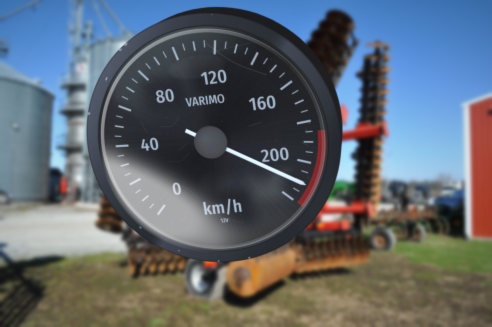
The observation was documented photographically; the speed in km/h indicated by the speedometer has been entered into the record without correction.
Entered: 210 km/h
